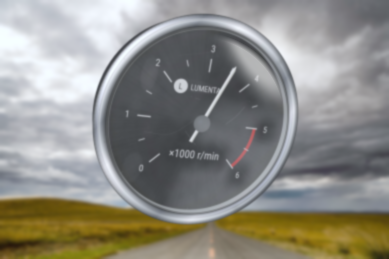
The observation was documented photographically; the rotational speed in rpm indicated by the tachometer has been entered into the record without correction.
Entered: 3500 rpm
